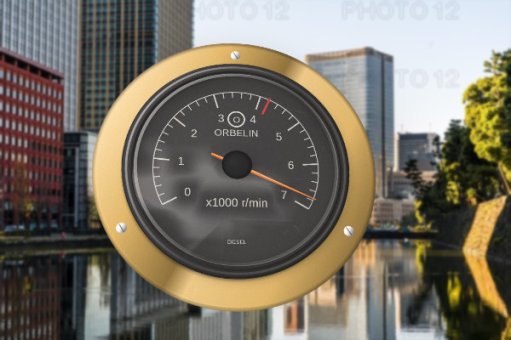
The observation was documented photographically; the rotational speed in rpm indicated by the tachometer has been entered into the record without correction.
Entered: 6800 rpm
